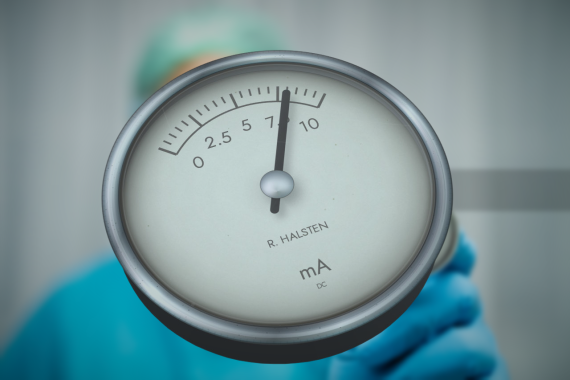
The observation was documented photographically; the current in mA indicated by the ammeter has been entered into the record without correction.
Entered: 8 mA
